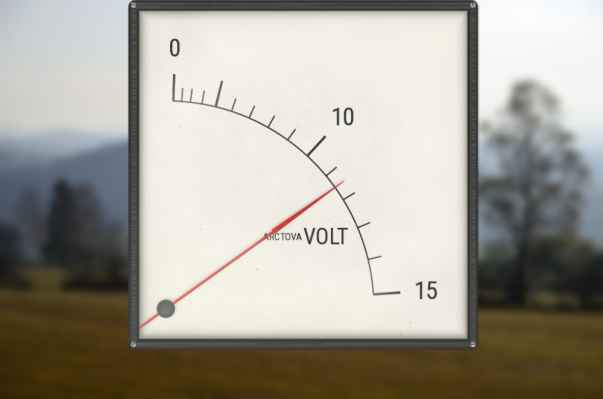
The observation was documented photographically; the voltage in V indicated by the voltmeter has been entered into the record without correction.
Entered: 11.5 V
